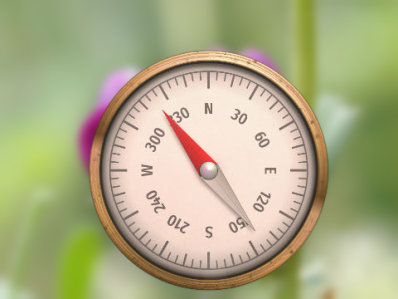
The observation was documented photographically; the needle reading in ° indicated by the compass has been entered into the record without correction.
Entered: 322.5 °
